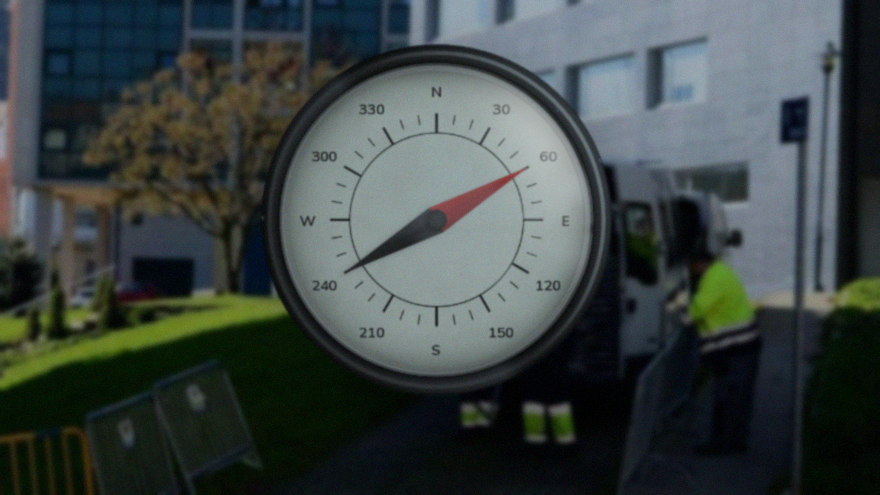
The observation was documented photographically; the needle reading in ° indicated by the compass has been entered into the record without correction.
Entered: 60 °
